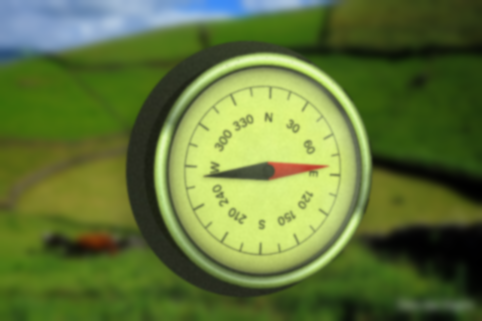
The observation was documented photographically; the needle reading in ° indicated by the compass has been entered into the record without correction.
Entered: 82.5 °
